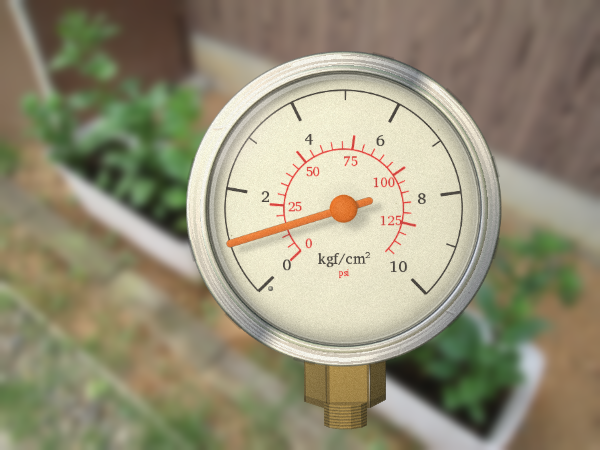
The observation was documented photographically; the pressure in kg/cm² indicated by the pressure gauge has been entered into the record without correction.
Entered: 1 kg/cm²
